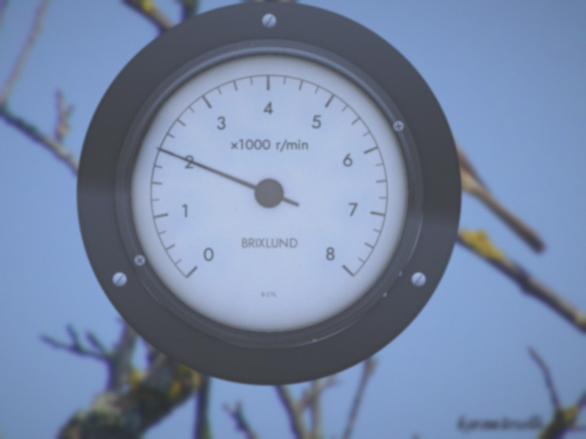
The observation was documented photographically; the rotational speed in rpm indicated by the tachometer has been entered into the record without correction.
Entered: 2000 rpm
